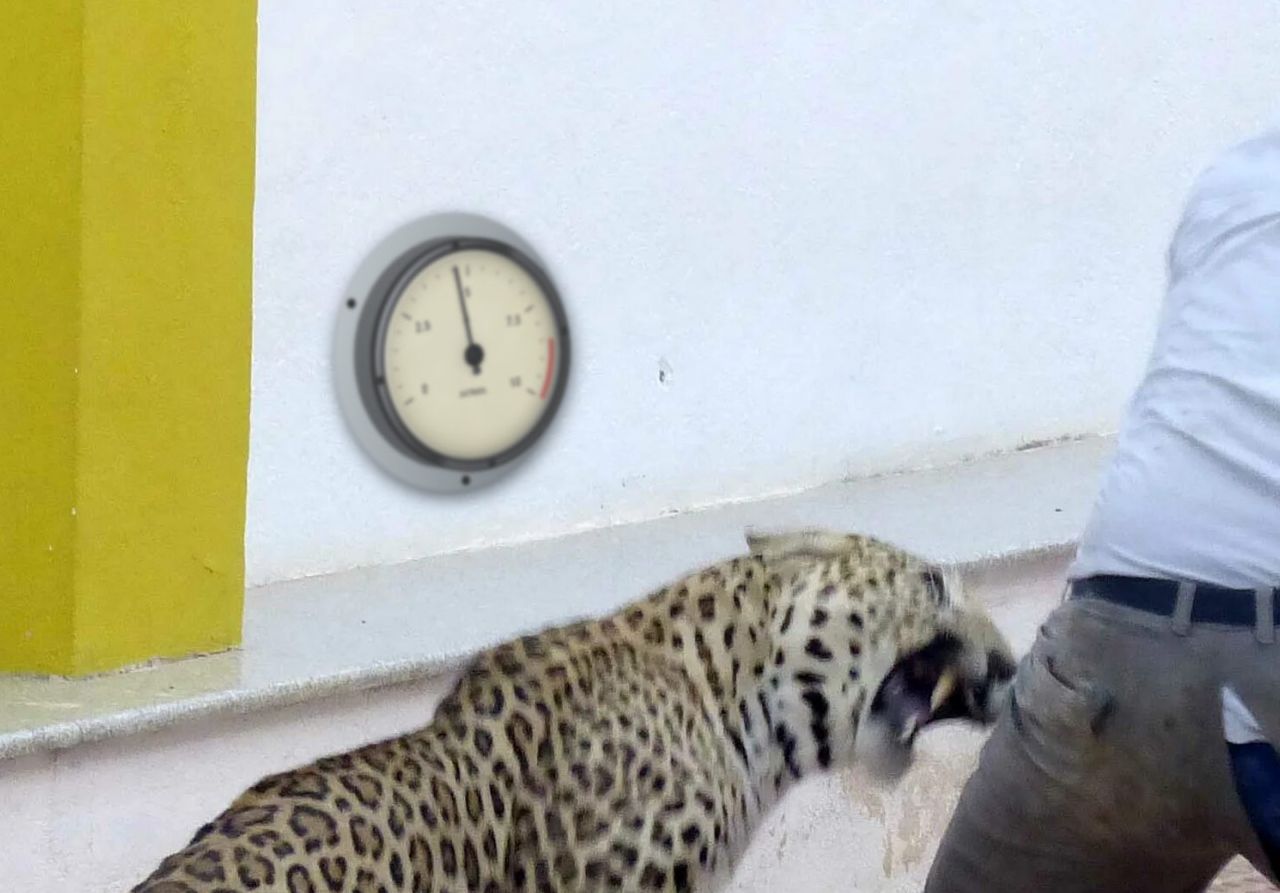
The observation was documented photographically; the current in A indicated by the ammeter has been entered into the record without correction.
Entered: 4.5 A
